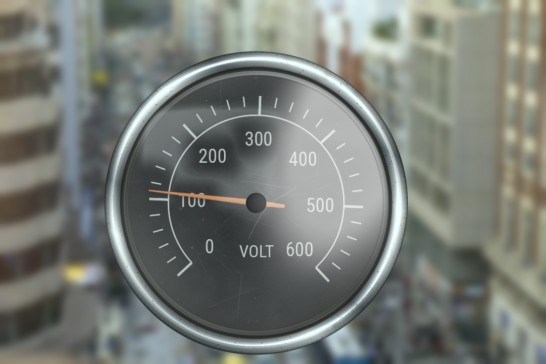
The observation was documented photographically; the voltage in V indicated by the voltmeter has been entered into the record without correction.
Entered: 110 V
